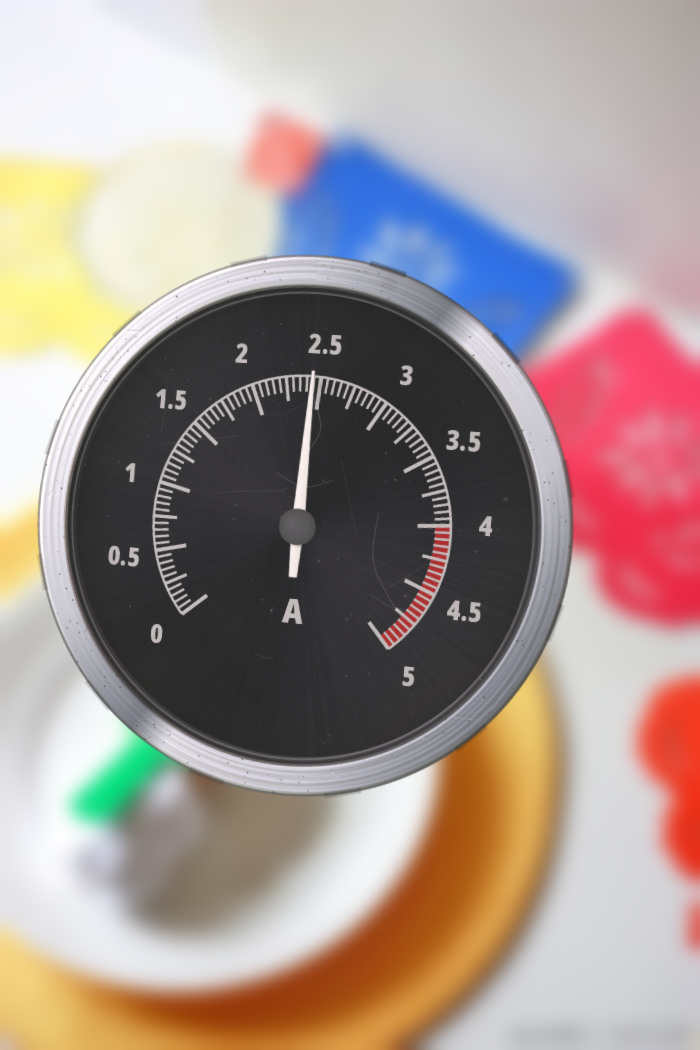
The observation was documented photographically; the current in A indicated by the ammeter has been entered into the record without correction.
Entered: 2.45 A
